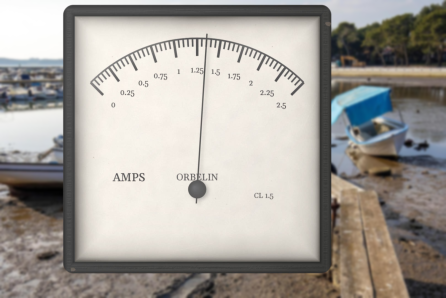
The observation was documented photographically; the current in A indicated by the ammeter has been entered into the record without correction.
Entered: 1.35 A
